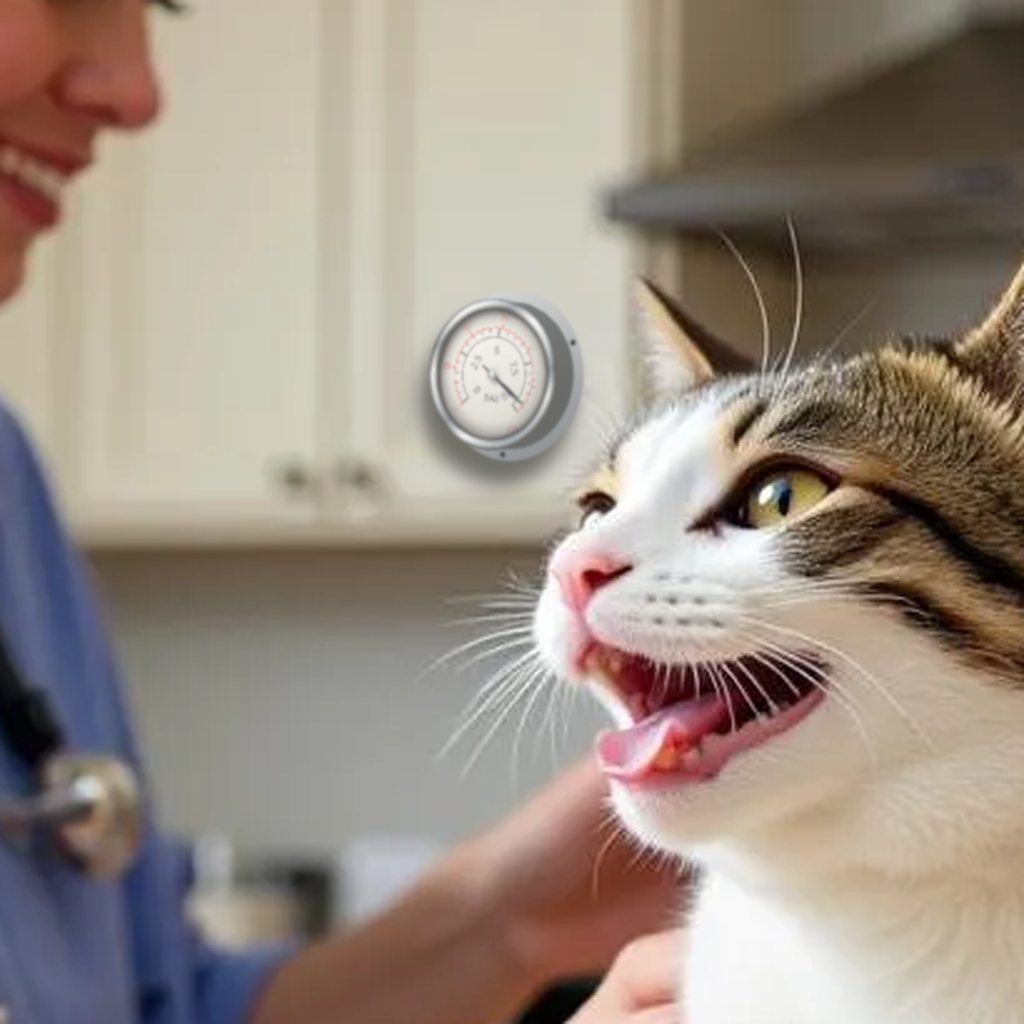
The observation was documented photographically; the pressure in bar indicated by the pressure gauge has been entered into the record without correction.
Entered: 9.5 bar
